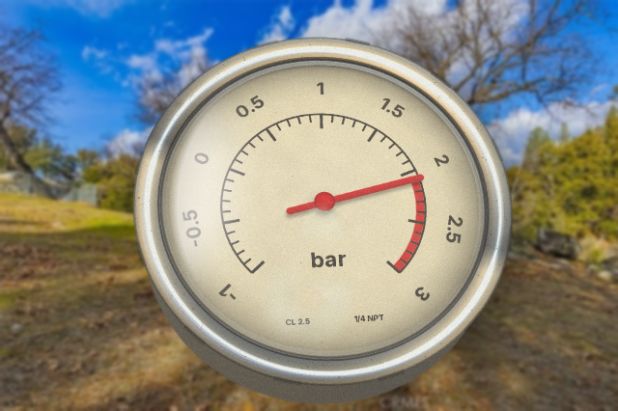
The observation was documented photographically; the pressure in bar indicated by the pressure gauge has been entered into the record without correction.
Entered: 2.1 bar
